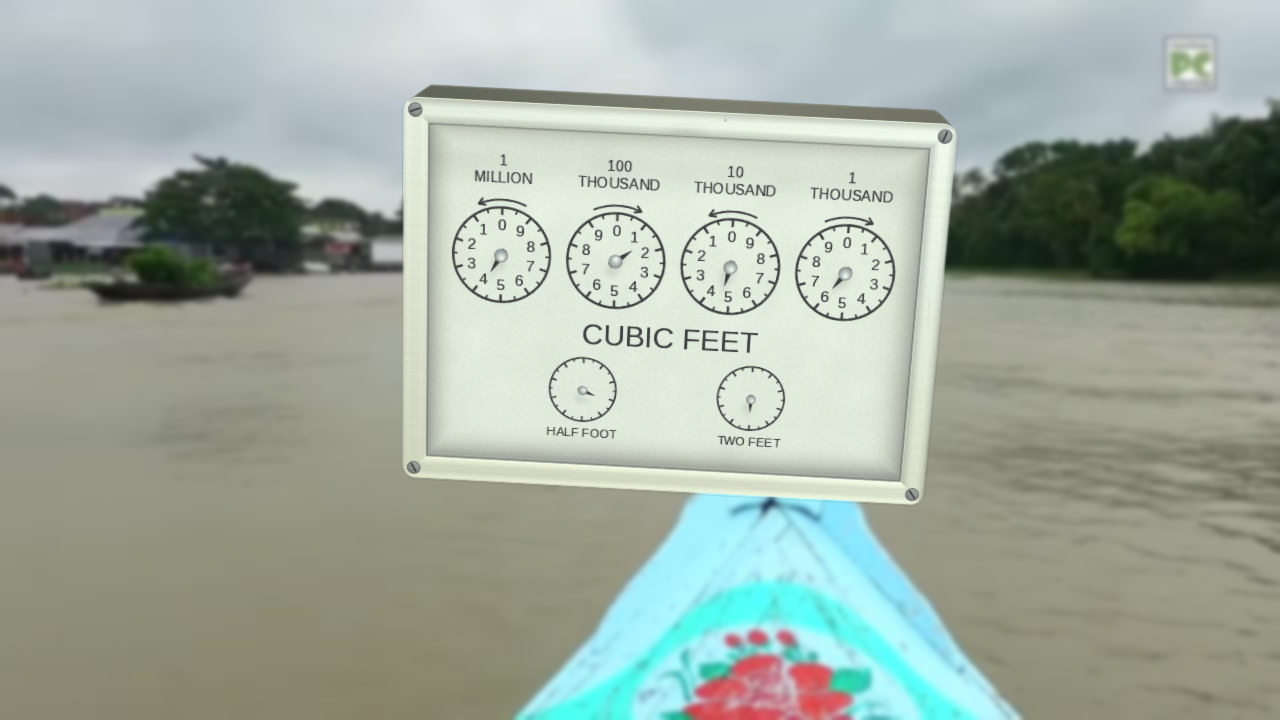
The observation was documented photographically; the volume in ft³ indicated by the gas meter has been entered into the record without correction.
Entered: 414600 ft³
